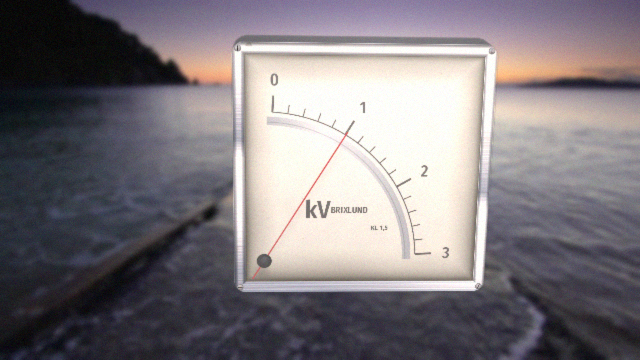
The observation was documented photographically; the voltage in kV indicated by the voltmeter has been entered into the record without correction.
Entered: 1 kV
